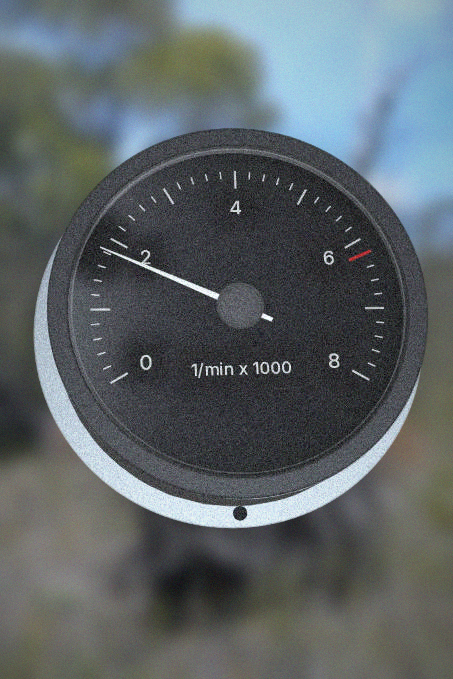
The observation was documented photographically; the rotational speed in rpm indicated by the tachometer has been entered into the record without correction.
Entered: 1800 rpm
